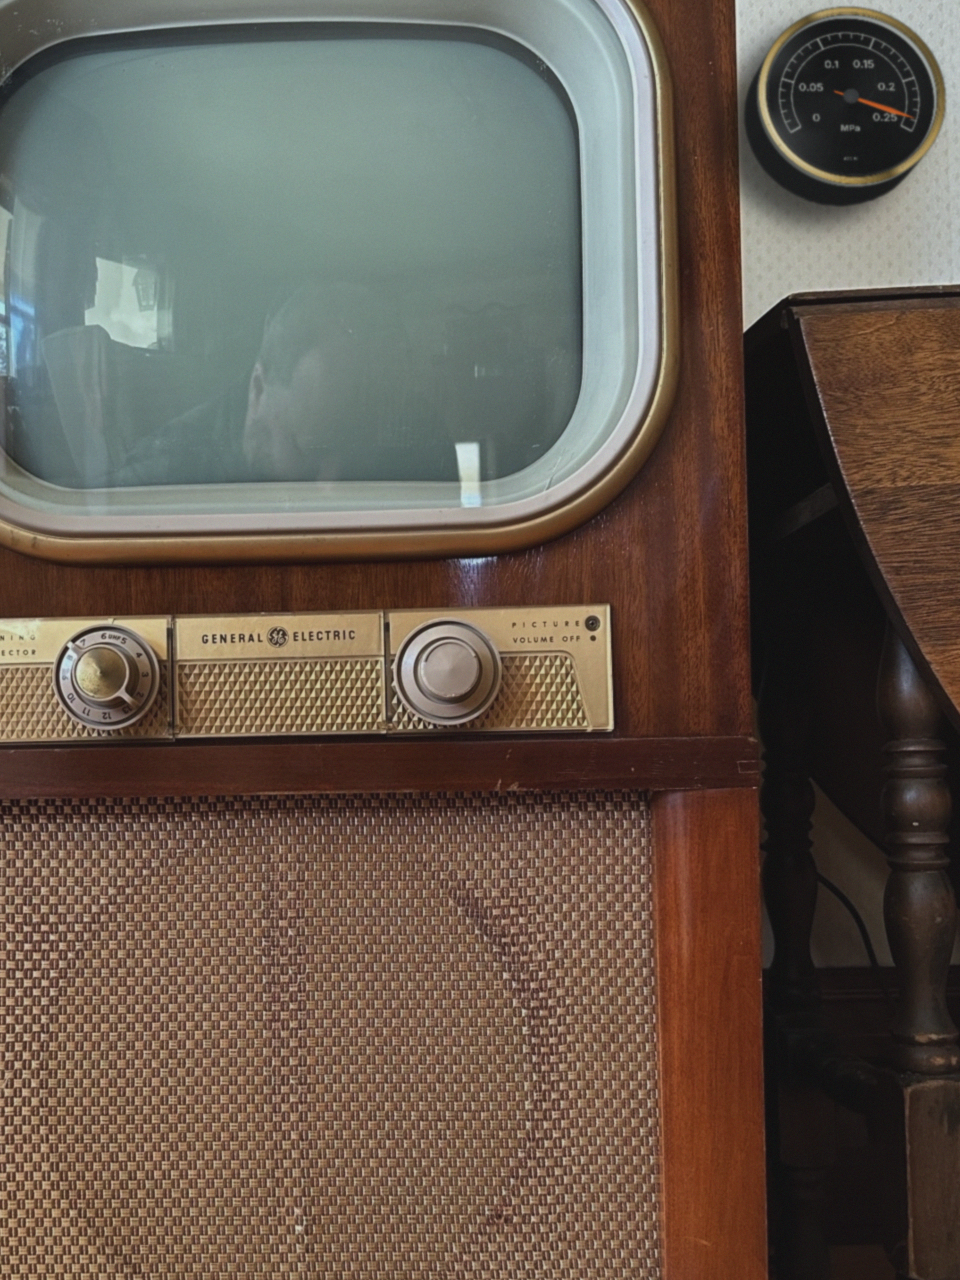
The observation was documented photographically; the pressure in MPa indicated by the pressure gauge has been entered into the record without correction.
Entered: 0.24 MPa
